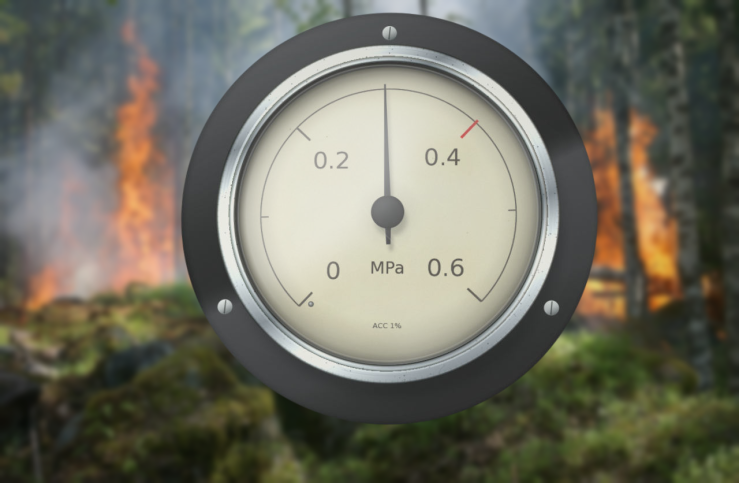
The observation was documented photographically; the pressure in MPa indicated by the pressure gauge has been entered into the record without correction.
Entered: 0.3 MPa
